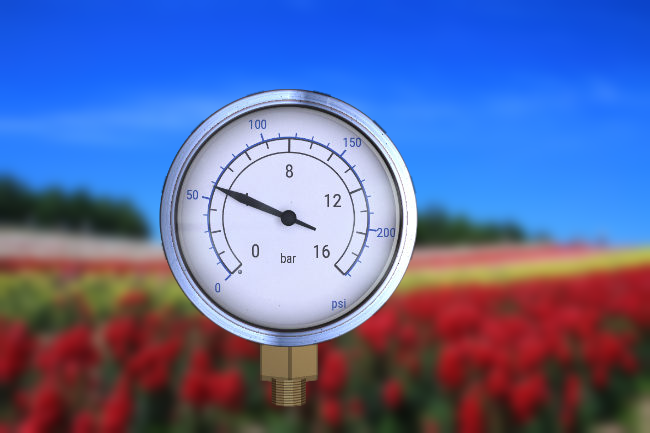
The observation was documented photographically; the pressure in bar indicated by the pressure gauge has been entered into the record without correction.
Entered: 4 bar
